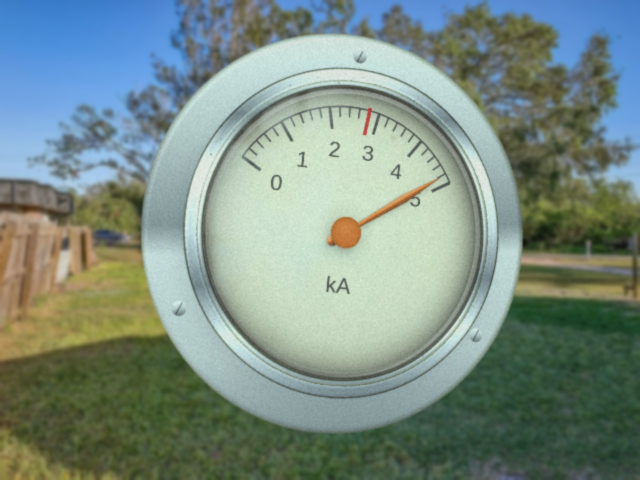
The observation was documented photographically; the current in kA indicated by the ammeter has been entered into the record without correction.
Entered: 4.8 kA
